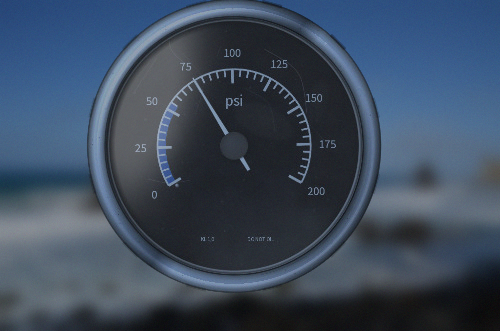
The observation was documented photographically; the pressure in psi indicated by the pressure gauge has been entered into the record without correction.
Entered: 75 psi
